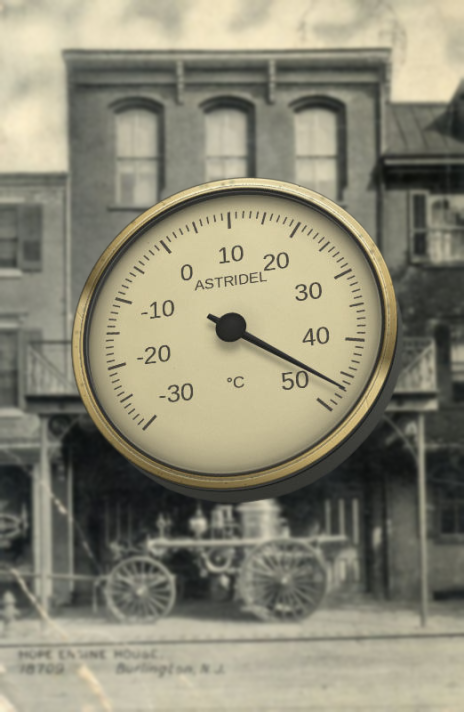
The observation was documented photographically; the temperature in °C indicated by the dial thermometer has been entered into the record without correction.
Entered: 47 °C
